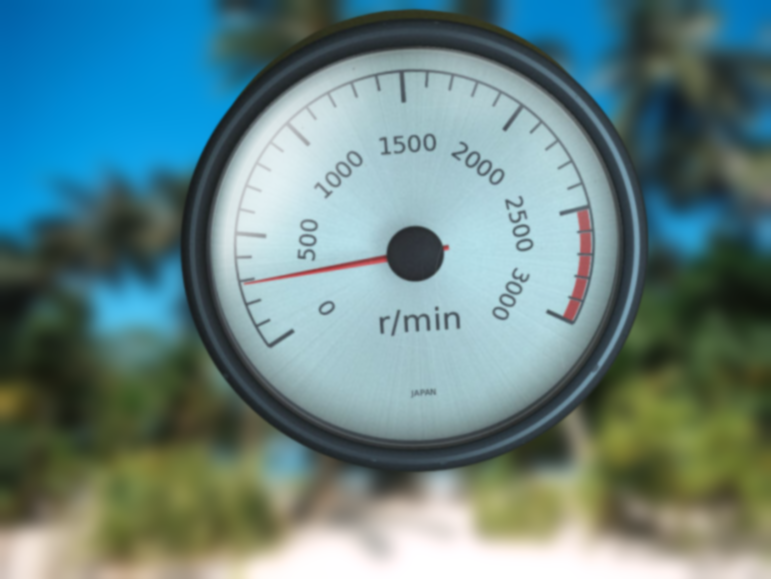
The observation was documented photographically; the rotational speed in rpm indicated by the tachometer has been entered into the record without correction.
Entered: 300 rpm
